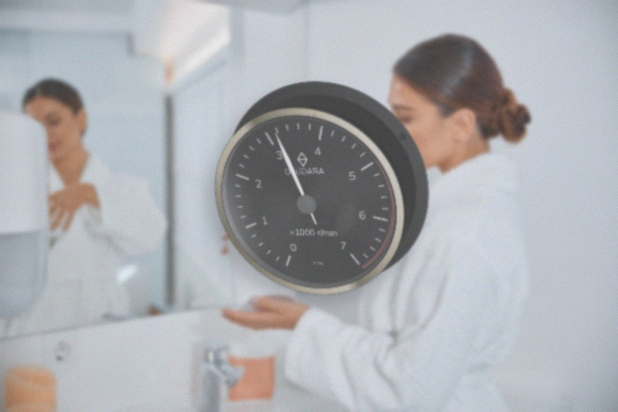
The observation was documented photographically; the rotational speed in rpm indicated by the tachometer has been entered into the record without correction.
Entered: 3200 rpm
